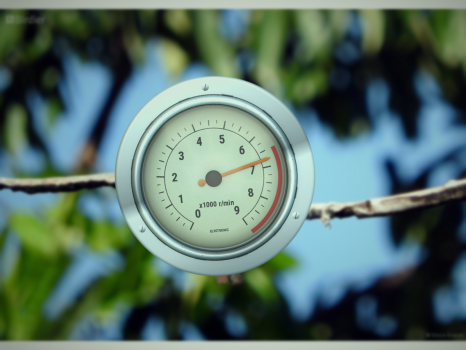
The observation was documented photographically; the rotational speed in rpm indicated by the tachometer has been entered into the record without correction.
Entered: 6750 rpm
